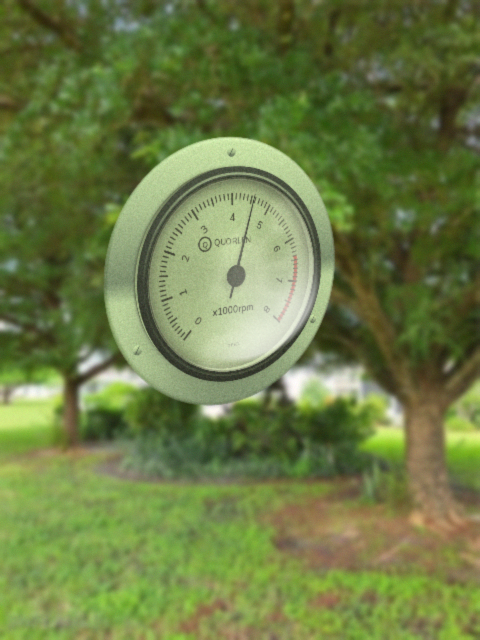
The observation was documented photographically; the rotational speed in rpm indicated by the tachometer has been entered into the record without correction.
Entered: 4500 rpm
